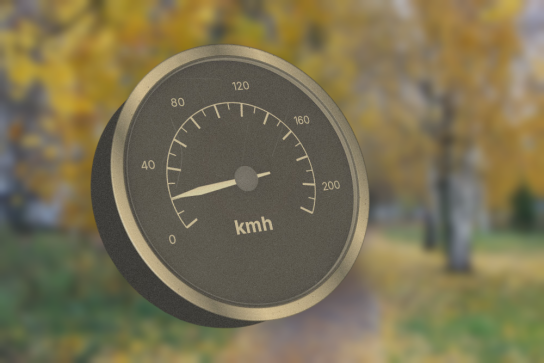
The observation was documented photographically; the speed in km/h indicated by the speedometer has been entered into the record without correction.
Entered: 20 km/h
